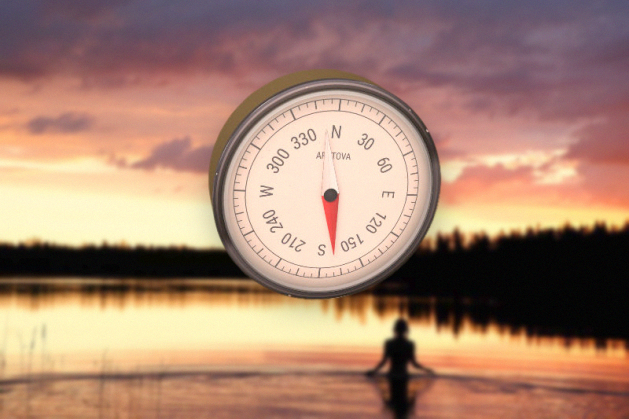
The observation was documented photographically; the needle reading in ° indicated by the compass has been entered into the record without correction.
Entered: 170 °
